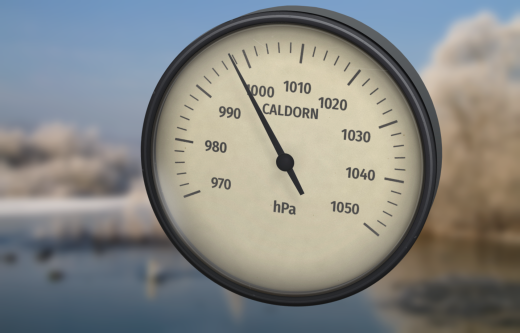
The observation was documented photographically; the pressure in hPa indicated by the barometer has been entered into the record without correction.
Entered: 998 hPa
